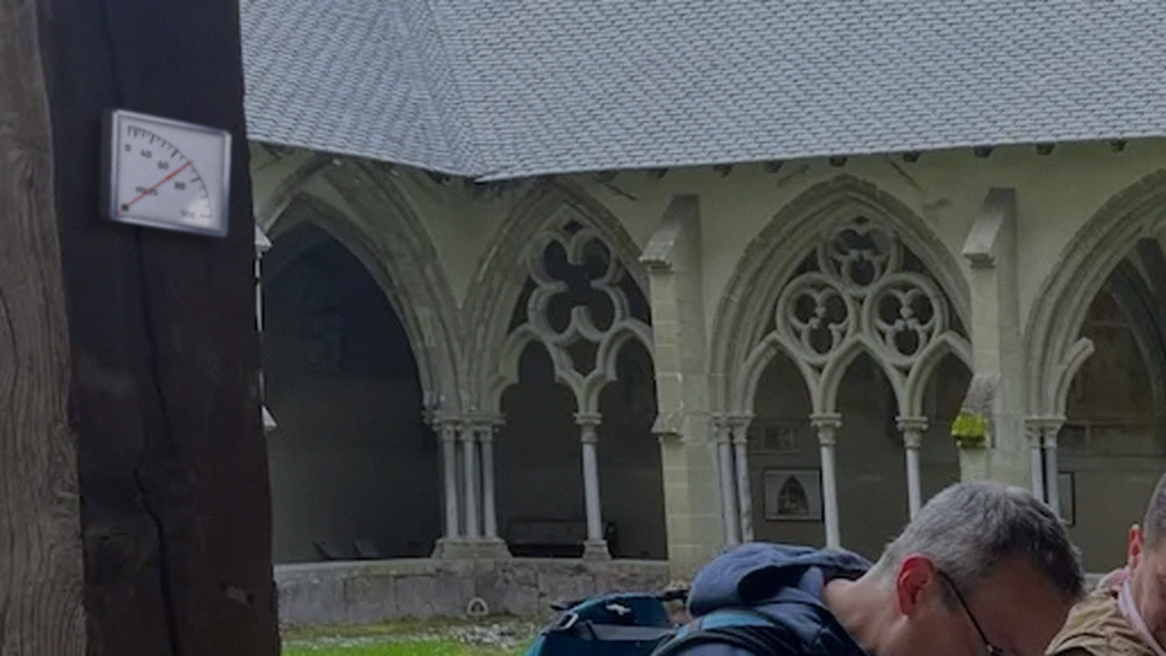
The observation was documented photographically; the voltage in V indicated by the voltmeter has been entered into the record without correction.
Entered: 70 V
